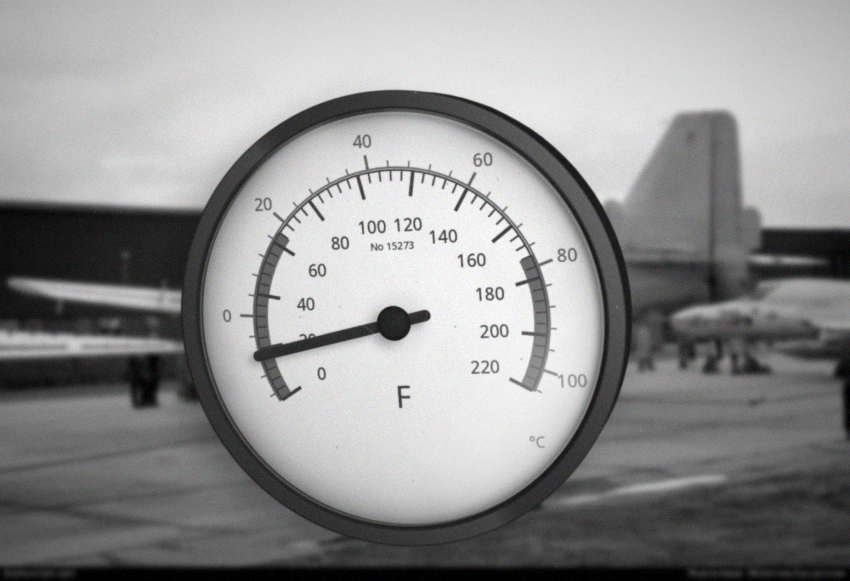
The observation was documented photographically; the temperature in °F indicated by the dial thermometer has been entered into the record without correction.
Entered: 18 °F
